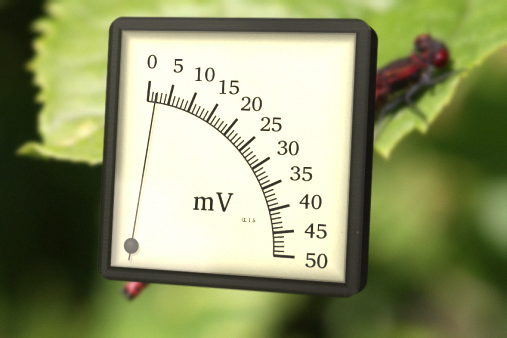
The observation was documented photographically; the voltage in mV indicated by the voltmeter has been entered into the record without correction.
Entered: 2 mV
